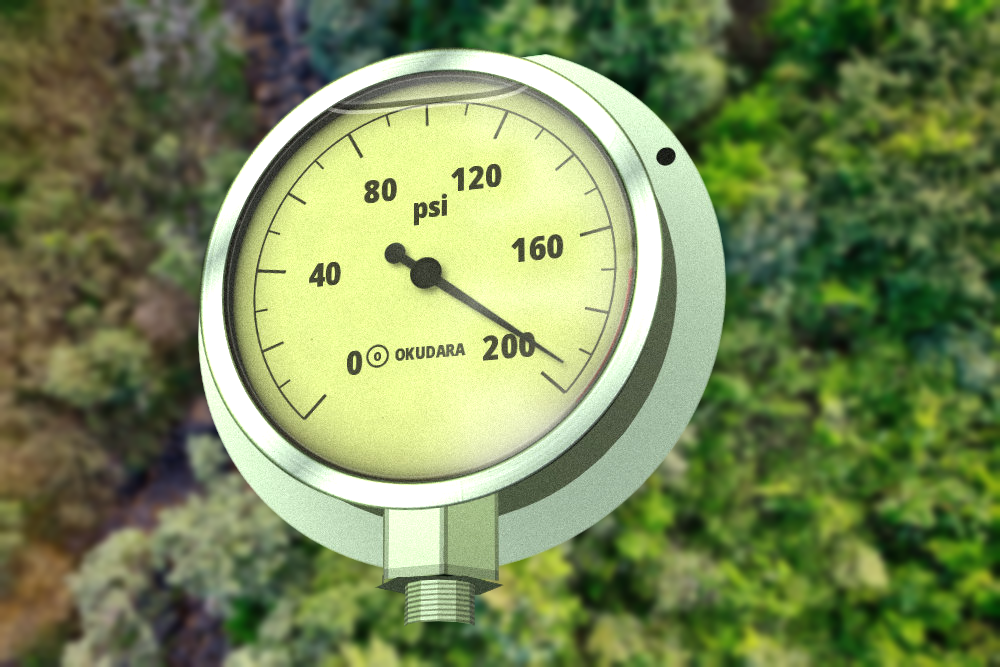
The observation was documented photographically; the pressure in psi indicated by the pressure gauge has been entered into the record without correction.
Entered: 195 psi
